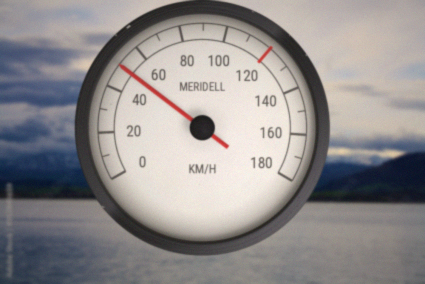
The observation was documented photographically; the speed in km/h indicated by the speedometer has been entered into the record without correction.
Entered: 50 km/h
